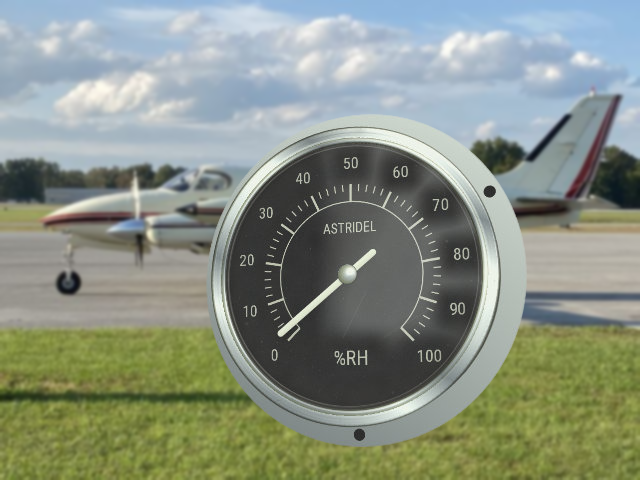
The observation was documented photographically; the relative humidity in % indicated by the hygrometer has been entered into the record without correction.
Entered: 2 %
